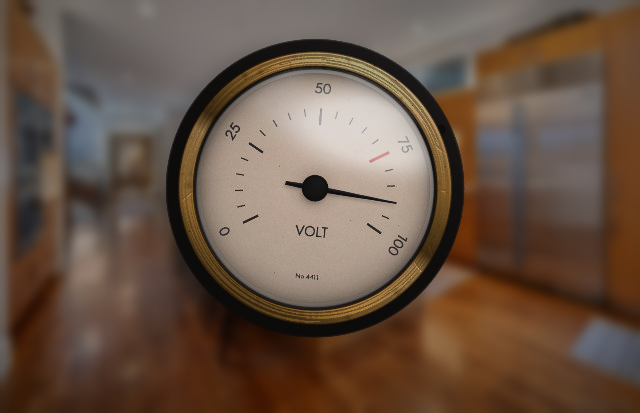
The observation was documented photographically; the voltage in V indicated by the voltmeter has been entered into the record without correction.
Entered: 90 V
